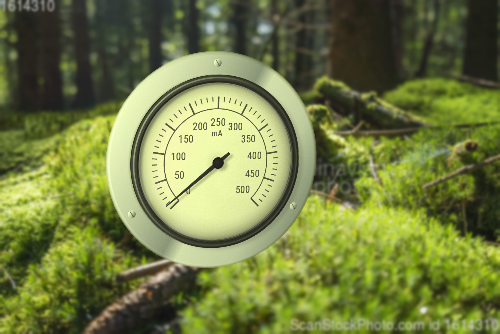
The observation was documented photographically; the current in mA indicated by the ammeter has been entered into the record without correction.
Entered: 10 mA
